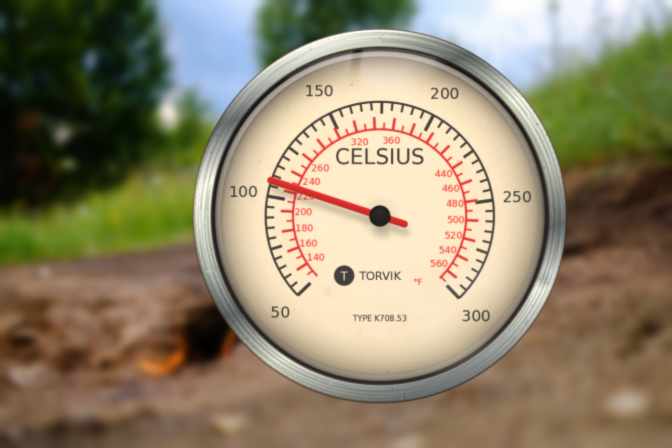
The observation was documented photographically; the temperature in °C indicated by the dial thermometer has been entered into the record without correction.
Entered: 107.5 °C
